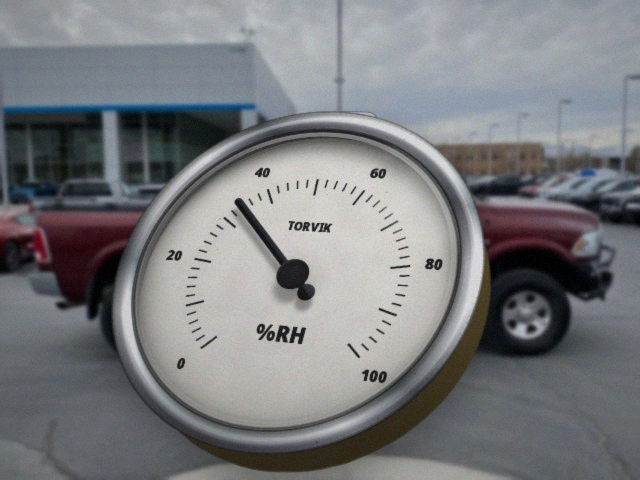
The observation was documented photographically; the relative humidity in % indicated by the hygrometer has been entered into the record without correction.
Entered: 34 %
